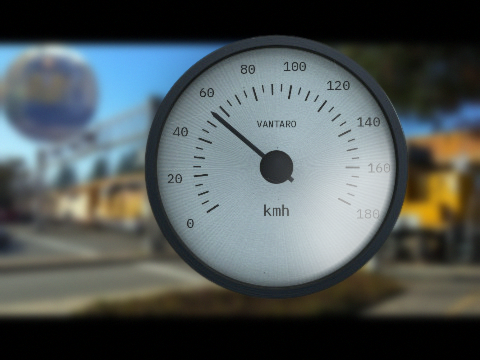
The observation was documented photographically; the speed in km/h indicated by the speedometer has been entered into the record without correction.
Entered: 55 km/h
